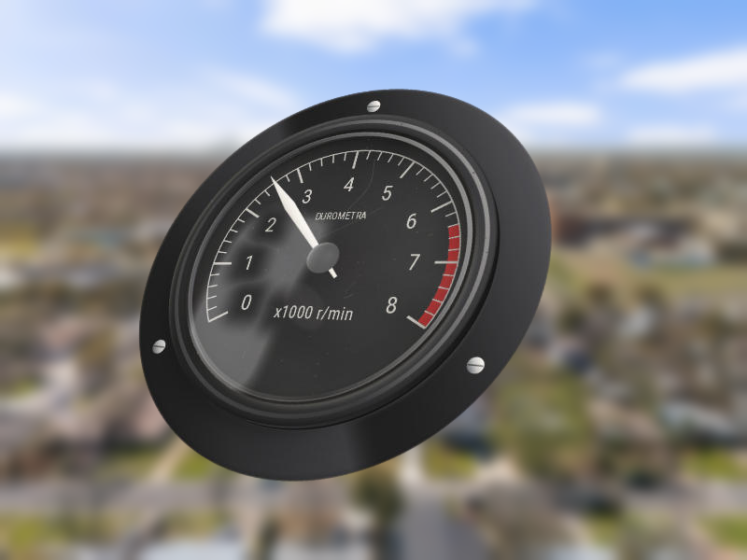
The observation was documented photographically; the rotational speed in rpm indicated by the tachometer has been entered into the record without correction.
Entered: 2600 rpm
